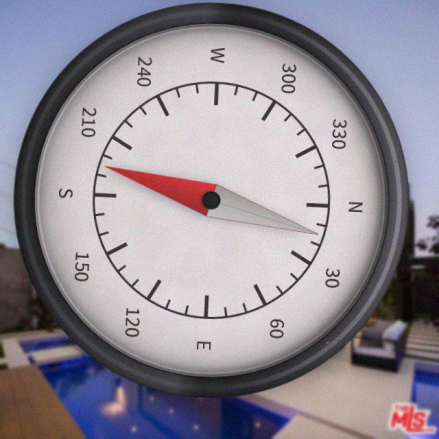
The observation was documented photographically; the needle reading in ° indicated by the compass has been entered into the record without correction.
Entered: 195 °
